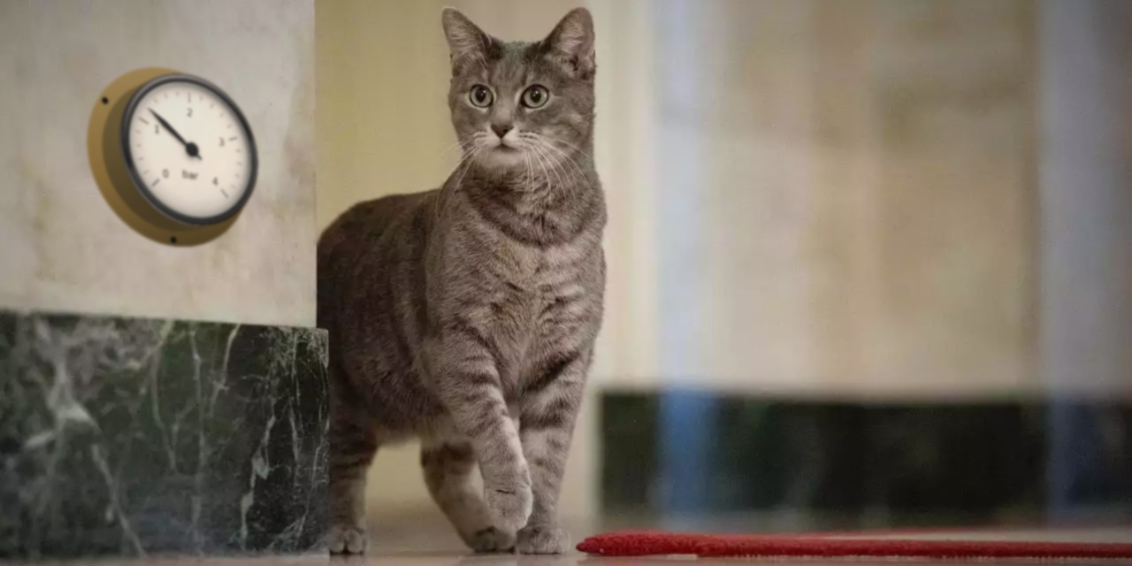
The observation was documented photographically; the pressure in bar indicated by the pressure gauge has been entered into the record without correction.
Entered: 1.2 bar
